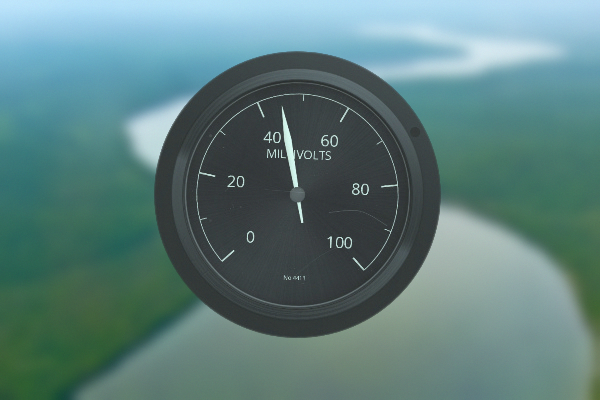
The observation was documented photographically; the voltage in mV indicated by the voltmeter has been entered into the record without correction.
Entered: 45 mV
